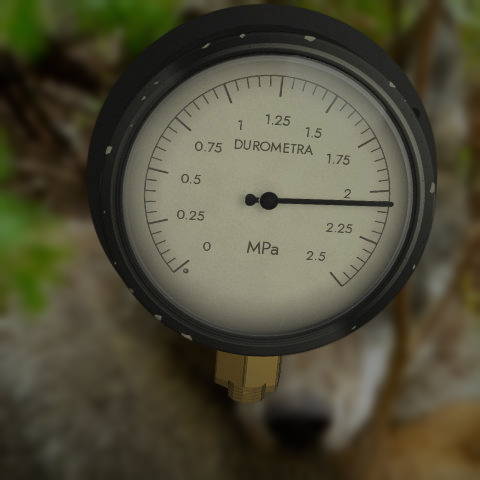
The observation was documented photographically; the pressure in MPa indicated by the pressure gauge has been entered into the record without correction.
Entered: 2.05 MPa
